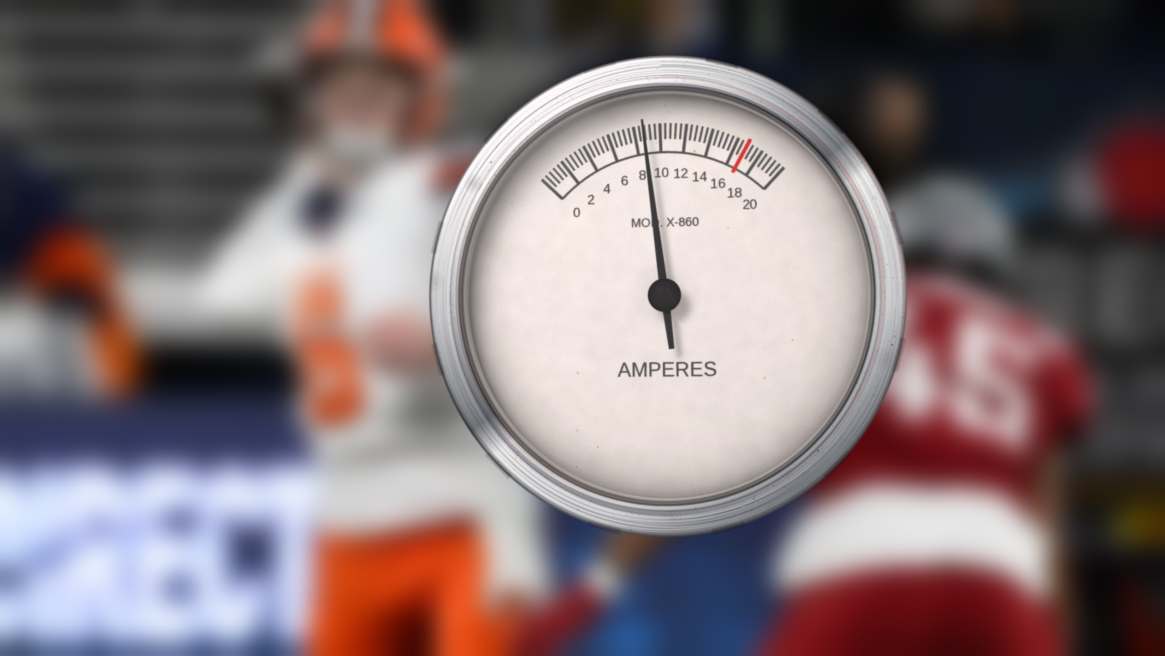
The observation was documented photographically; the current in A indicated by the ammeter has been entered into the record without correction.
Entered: 8.8 A
